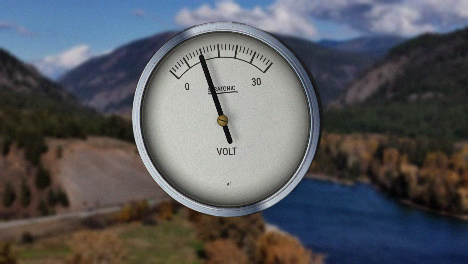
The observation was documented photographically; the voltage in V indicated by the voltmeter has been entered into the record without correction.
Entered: 10 V
